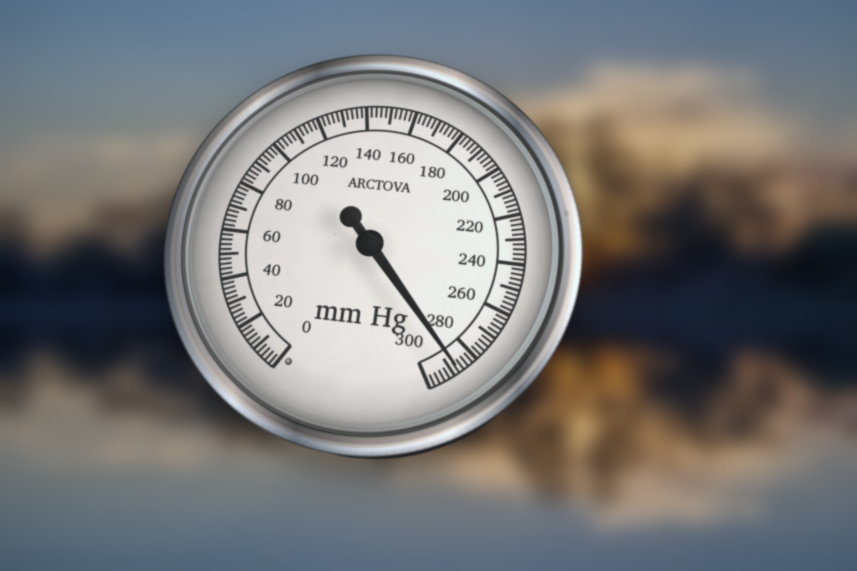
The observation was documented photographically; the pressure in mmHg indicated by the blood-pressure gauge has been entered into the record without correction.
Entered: 288 mmHg
